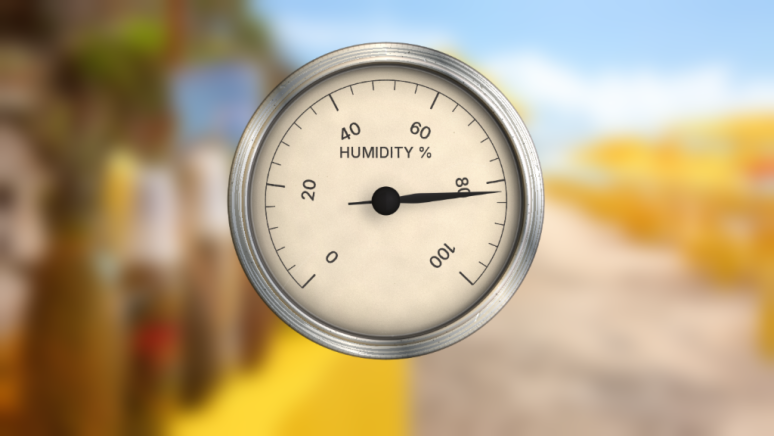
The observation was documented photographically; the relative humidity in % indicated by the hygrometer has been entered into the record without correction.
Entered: 82 %
